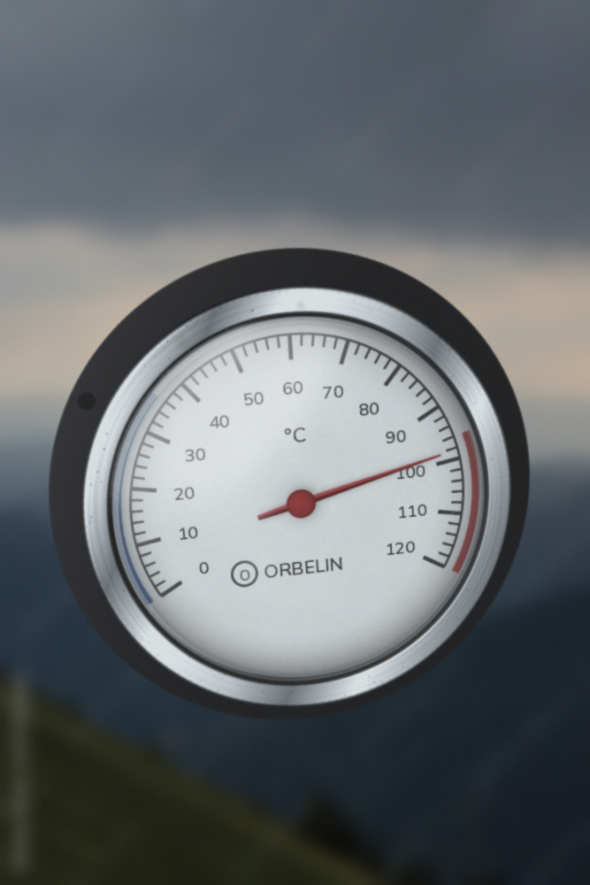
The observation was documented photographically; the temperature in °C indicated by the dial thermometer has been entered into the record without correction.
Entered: 98 °C
